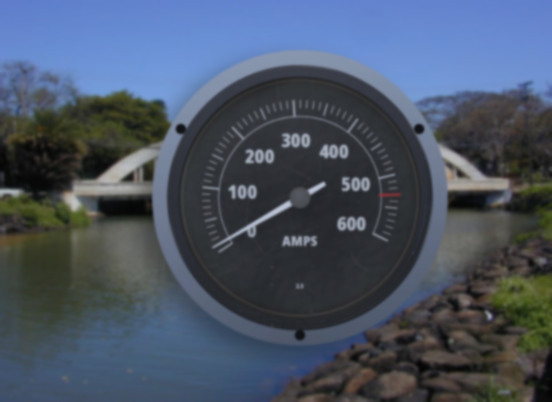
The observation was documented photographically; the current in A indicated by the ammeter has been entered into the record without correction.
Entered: 10 A
